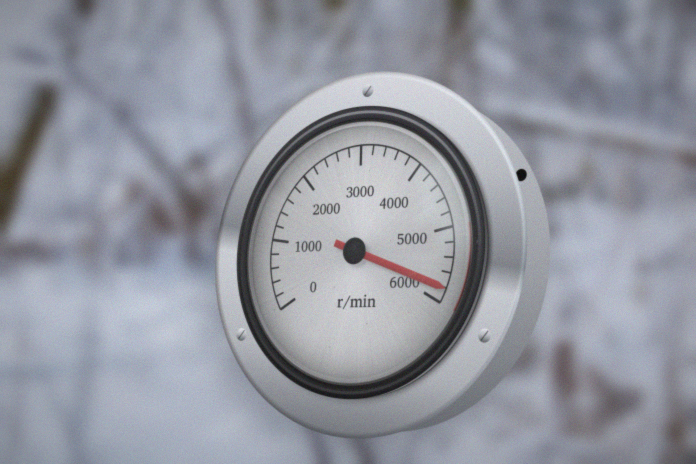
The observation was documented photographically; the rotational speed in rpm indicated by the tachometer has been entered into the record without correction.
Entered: 5800 rpm
